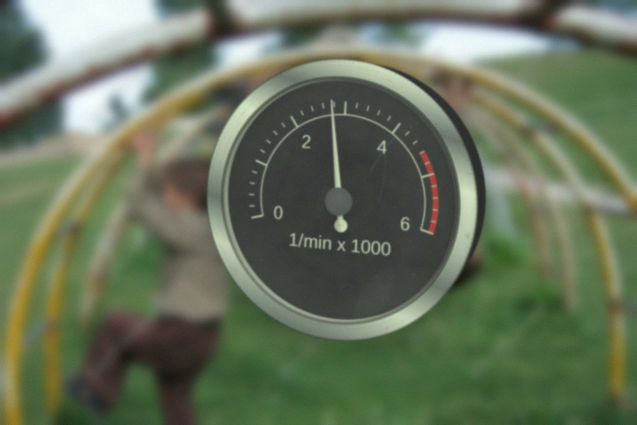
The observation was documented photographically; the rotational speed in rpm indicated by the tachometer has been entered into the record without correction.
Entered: 2800 rpm
